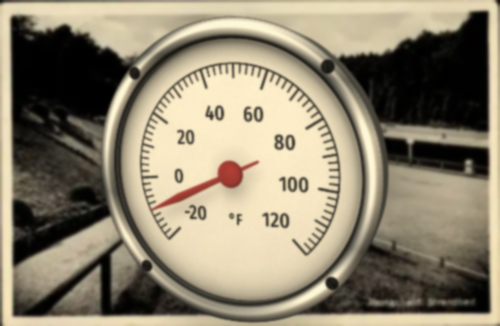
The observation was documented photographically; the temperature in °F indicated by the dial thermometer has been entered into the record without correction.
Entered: -10 °F
